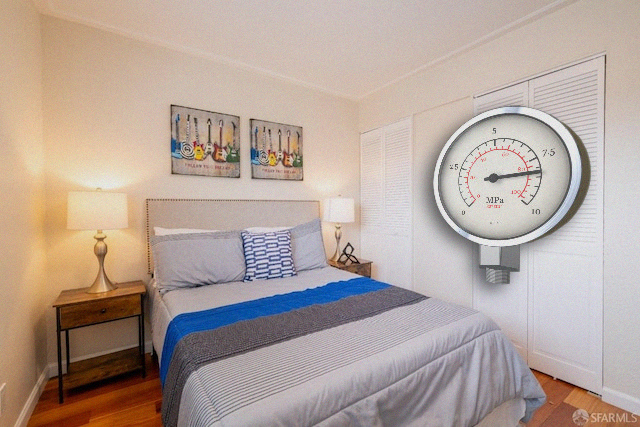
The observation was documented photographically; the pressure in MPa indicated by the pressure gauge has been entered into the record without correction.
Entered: 8.25 MPa
